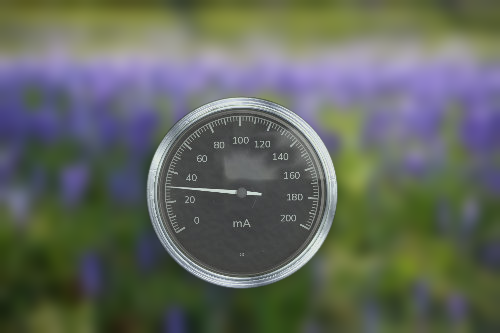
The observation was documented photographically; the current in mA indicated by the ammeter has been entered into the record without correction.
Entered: 30 mA
